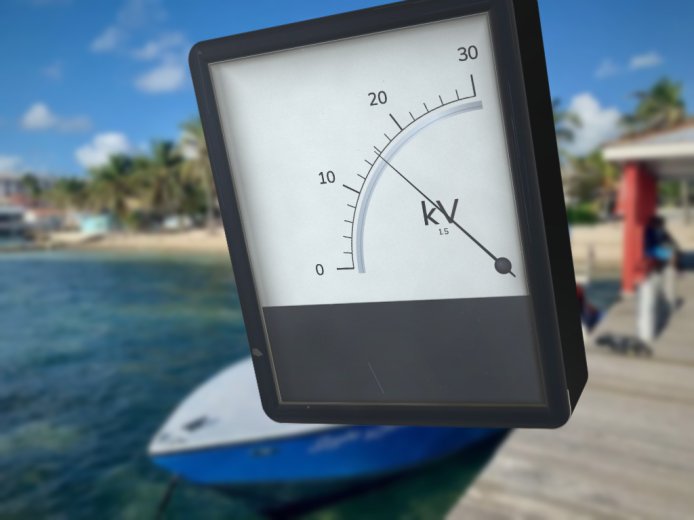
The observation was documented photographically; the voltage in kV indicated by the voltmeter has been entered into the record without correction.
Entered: 16 kV
